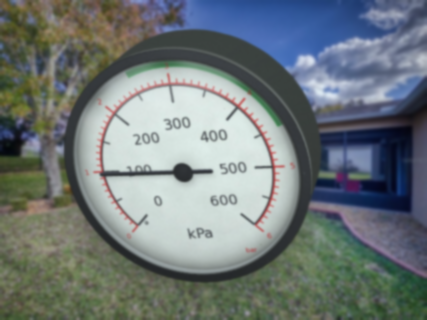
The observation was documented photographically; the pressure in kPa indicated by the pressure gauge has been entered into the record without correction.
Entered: 100 kPa
